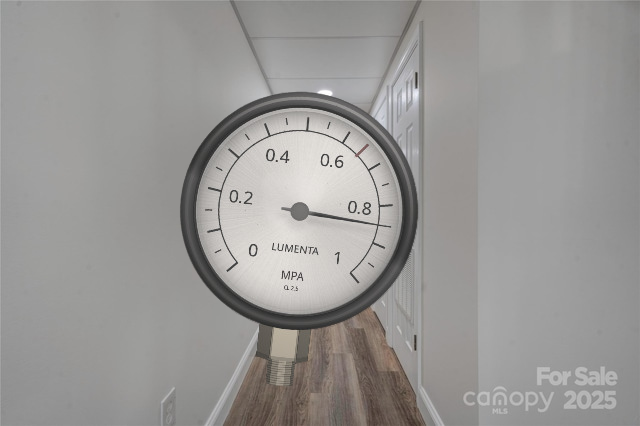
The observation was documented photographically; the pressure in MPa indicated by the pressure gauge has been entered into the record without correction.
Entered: 0.85 MPa
